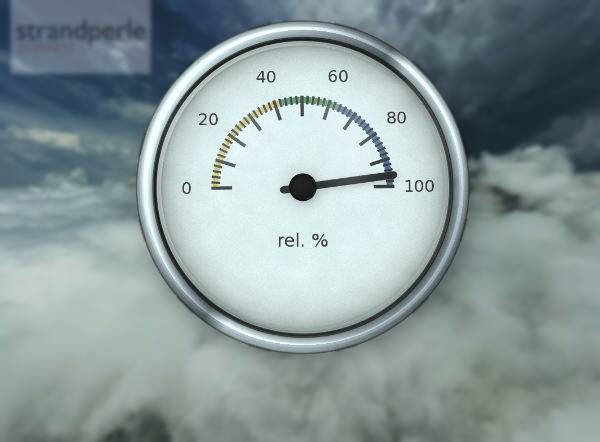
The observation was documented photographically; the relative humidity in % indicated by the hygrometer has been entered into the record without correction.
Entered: 96 %
